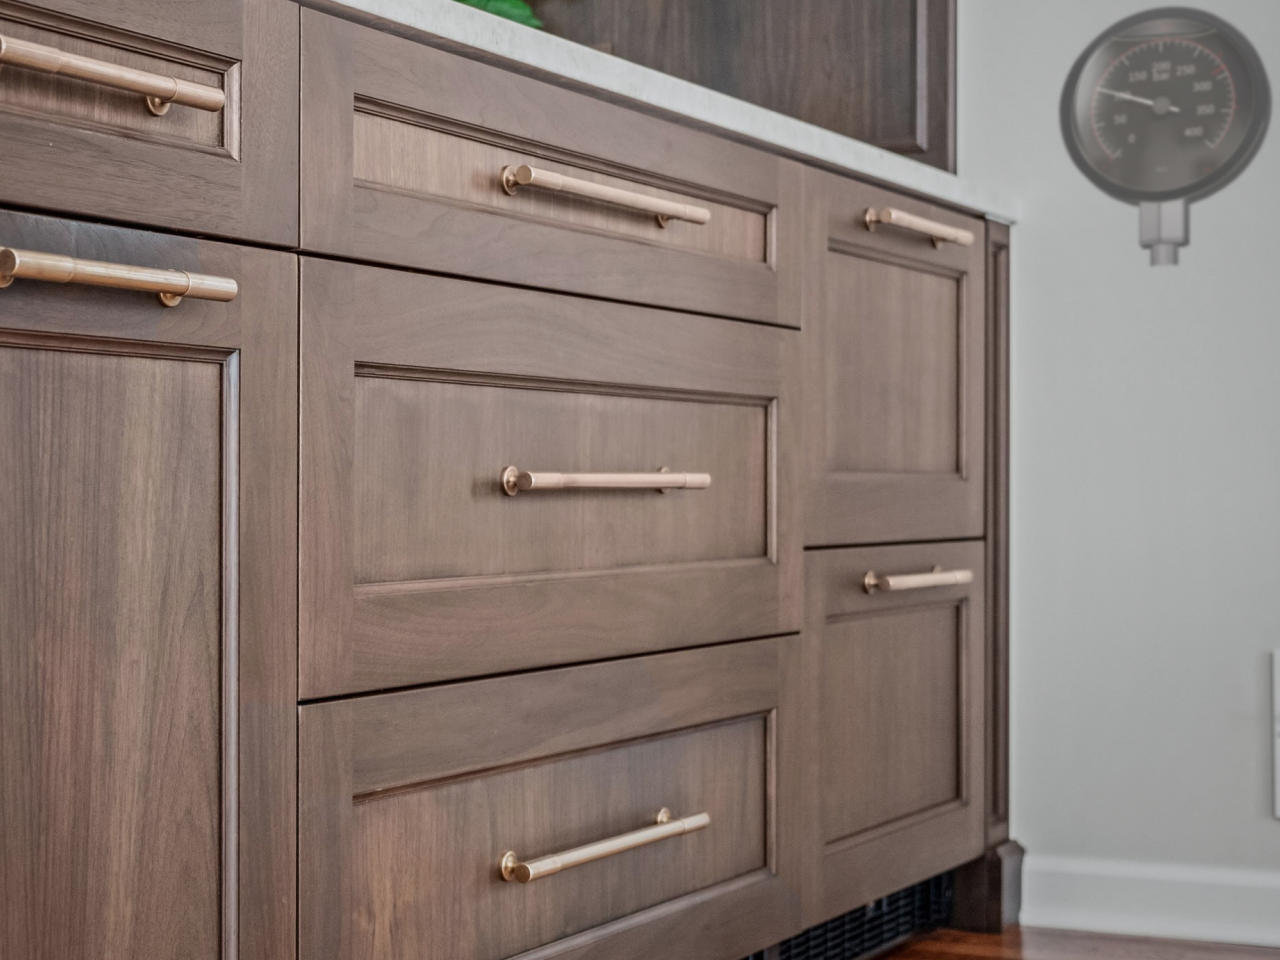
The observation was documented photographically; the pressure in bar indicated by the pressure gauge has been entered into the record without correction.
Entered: 100 bar
